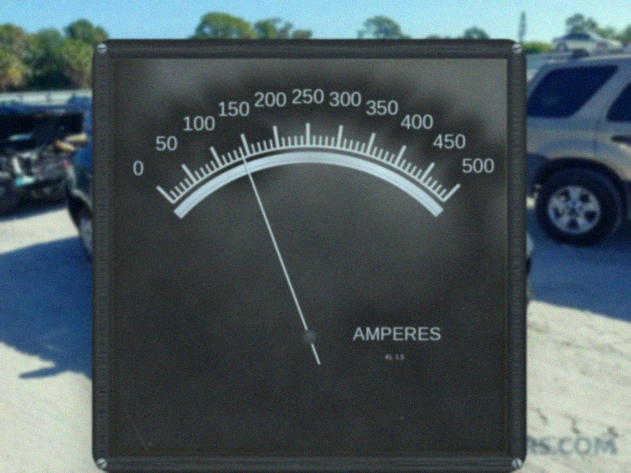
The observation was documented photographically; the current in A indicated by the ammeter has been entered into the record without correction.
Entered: 140 A
